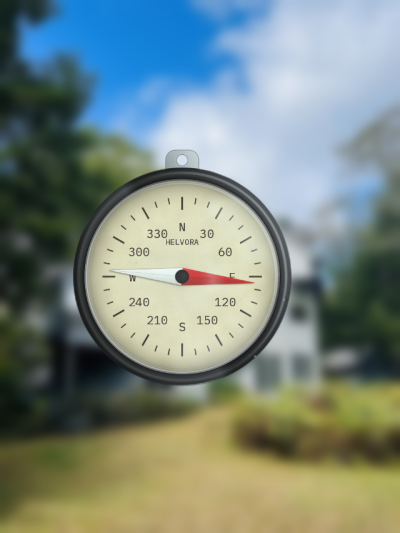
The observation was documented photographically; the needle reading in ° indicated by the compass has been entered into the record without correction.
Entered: 95 °
